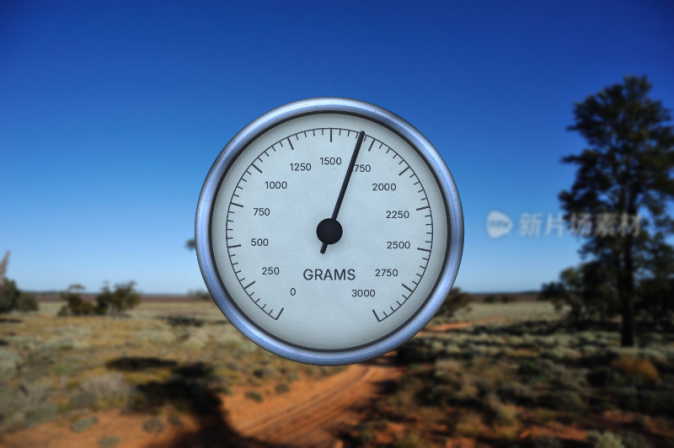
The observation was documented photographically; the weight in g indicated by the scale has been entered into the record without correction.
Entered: 1675 g
